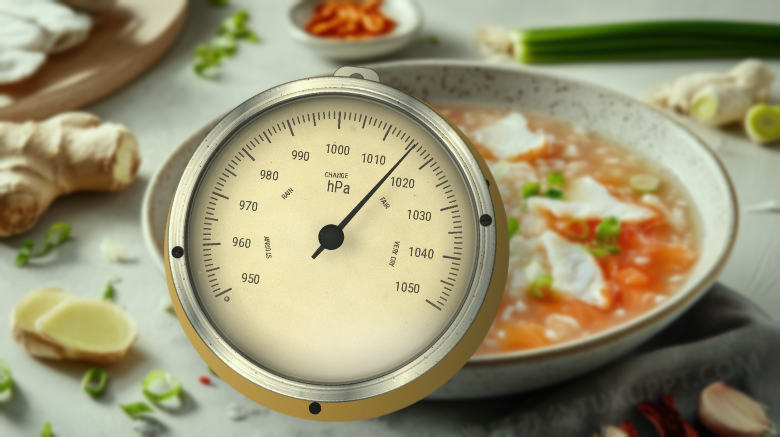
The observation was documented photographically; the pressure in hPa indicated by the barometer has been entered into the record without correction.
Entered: 1016 hPa
